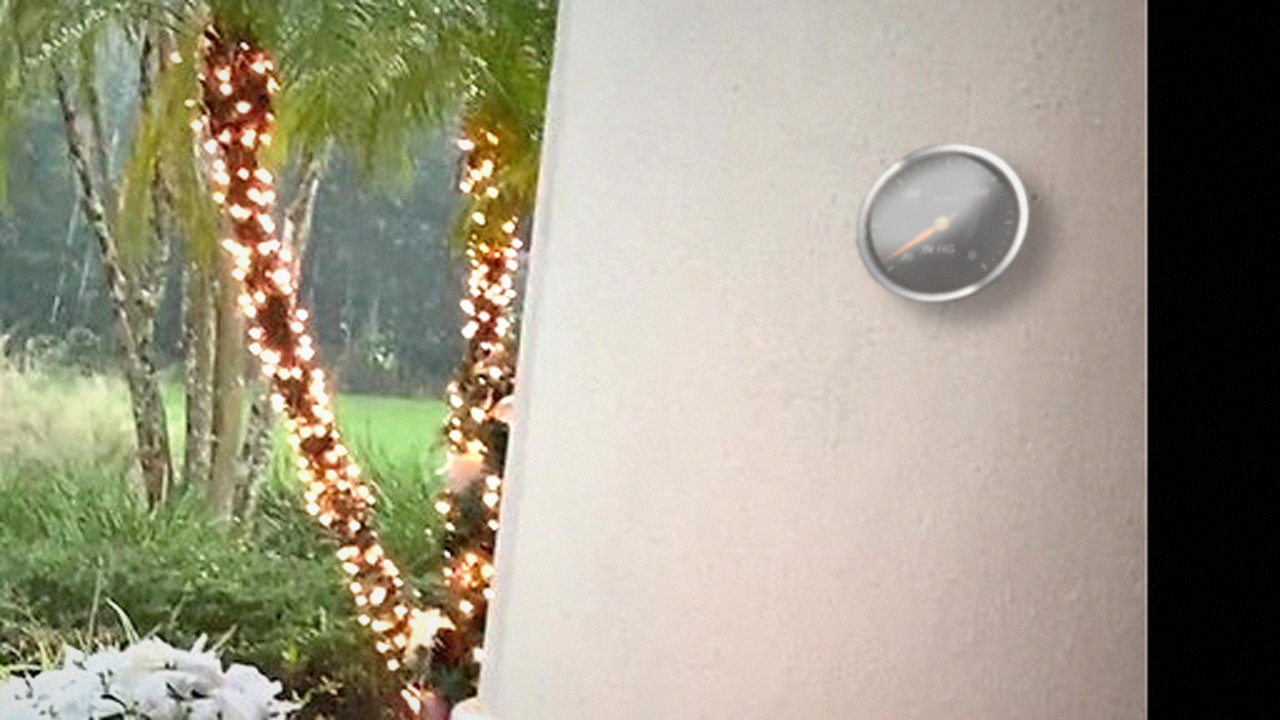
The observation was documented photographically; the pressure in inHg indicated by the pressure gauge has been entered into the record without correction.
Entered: -29 inHg
